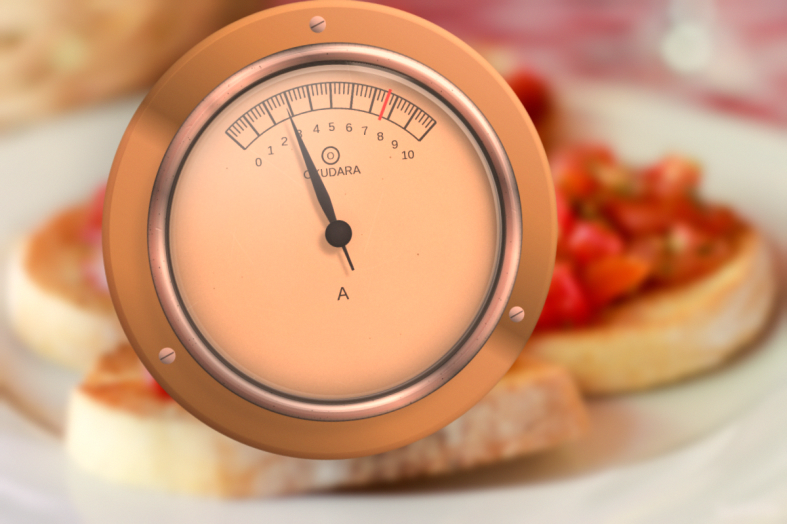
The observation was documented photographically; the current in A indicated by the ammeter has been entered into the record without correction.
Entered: 2.8 A
